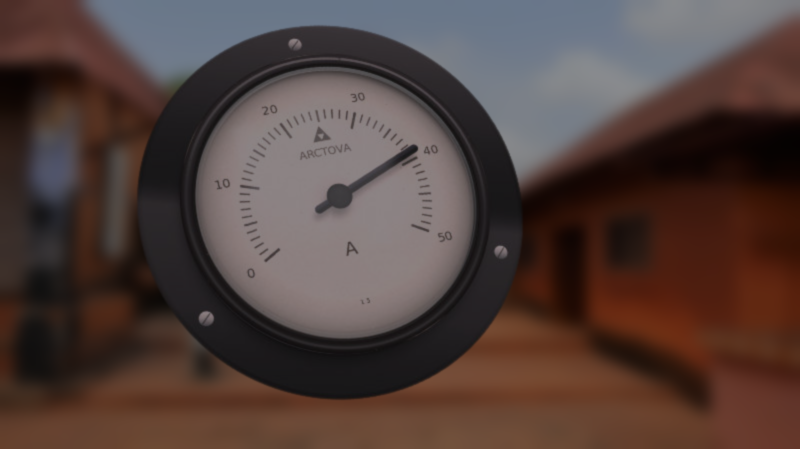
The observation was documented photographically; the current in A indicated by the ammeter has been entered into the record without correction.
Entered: 39 A
